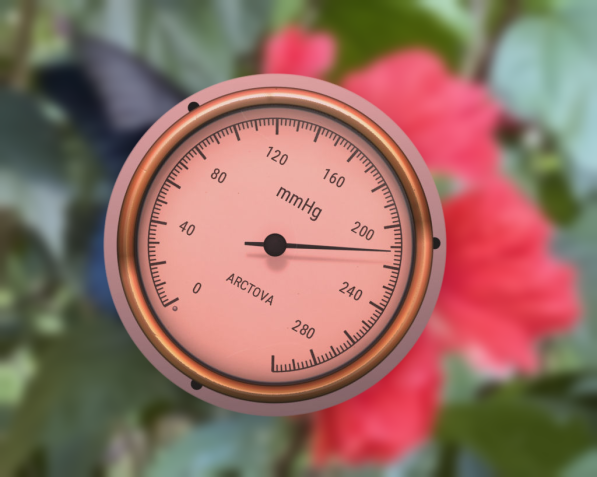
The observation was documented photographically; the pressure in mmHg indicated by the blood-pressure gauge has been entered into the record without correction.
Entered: 212 mmHg
